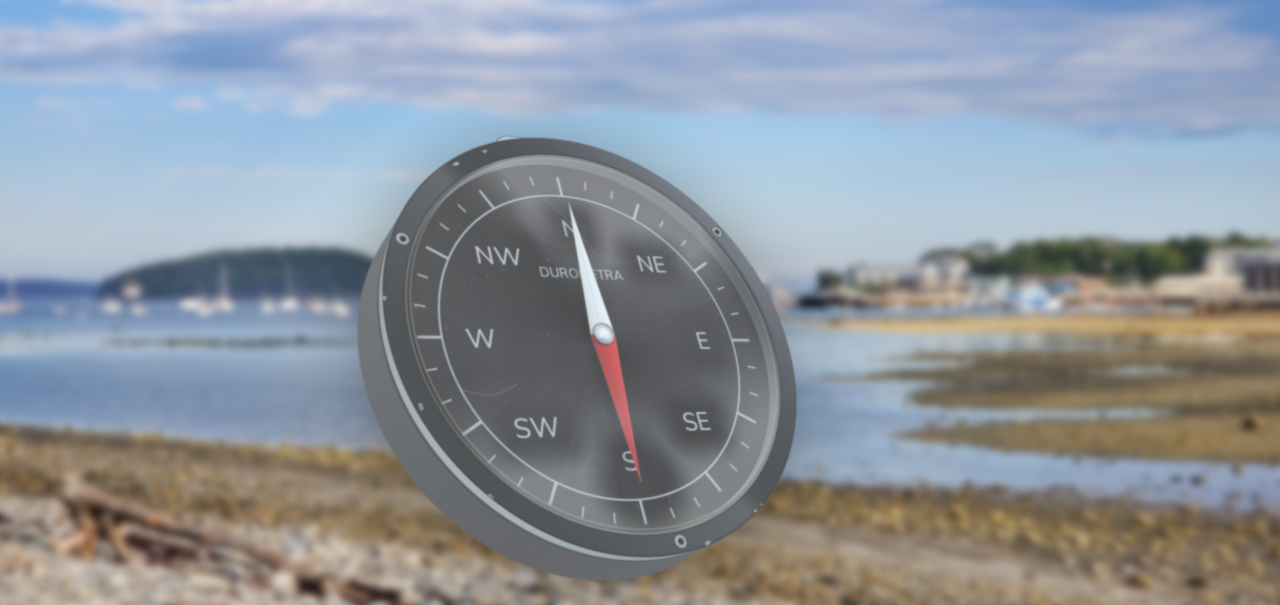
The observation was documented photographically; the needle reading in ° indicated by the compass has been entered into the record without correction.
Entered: 180 °
